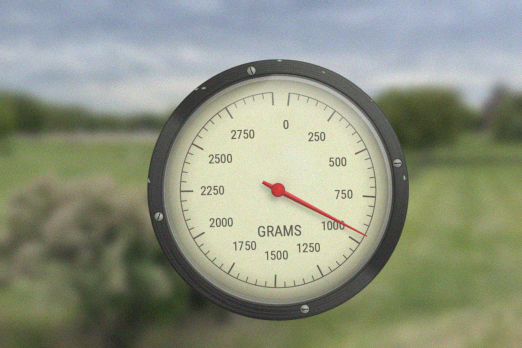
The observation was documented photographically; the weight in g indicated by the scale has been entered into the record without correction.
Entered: 950 g
